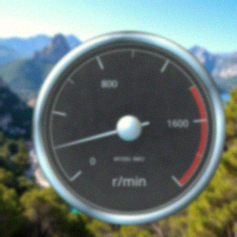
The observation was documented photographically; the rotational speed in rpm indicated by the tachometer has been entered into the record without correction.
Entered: 200 rpm
